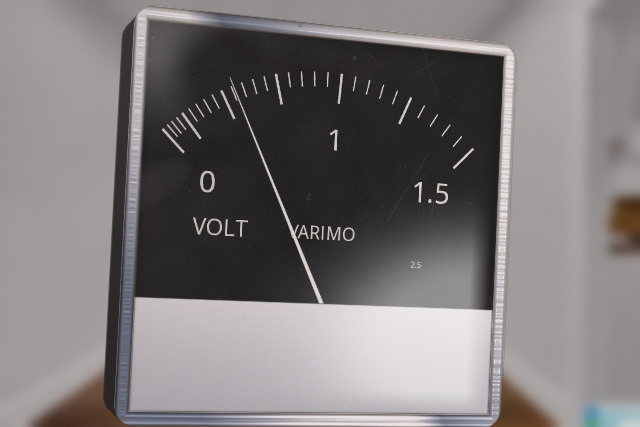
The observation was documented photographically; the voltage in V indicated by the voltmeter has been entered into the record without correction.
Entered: 0.55 V
